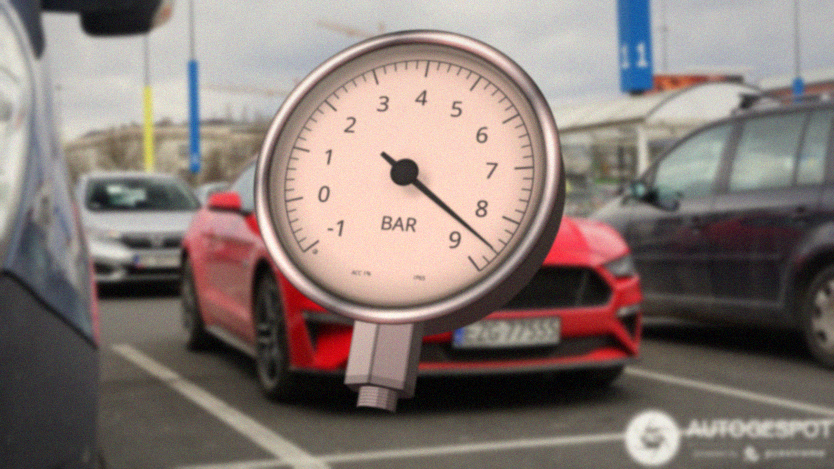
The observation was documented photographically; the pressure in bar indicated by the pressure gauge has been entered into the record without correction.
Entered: 8.6 bar
